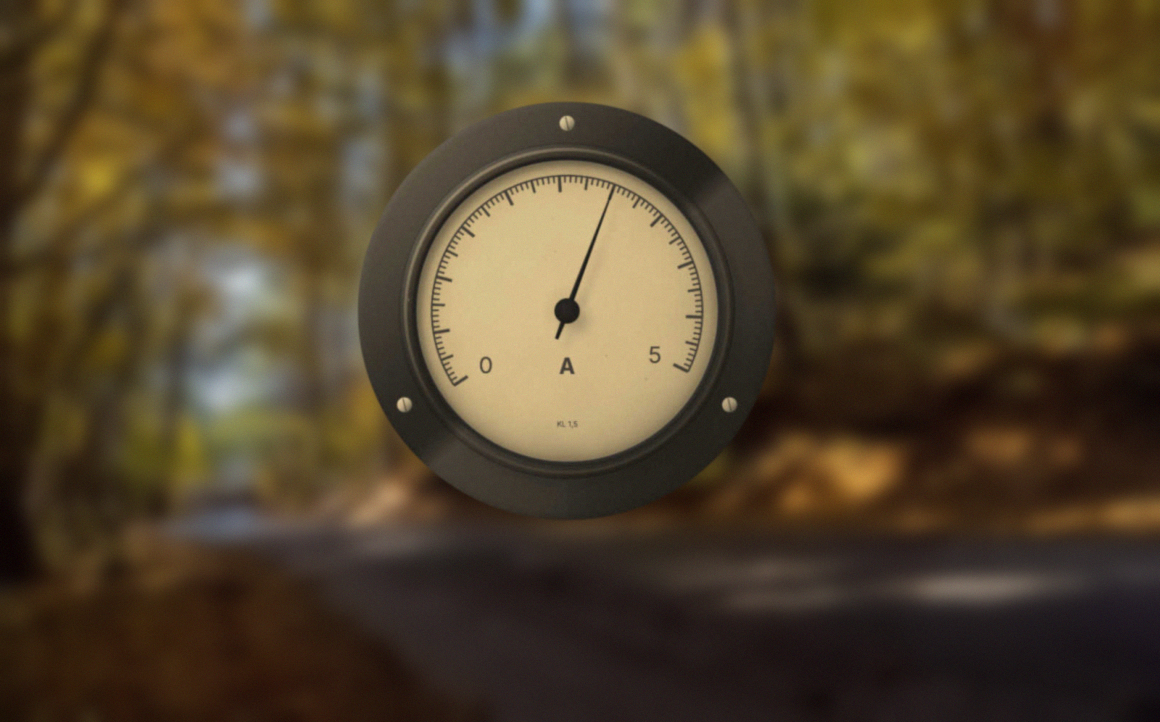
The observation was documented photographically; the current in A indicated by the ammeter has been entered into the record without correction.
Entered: 3 A
